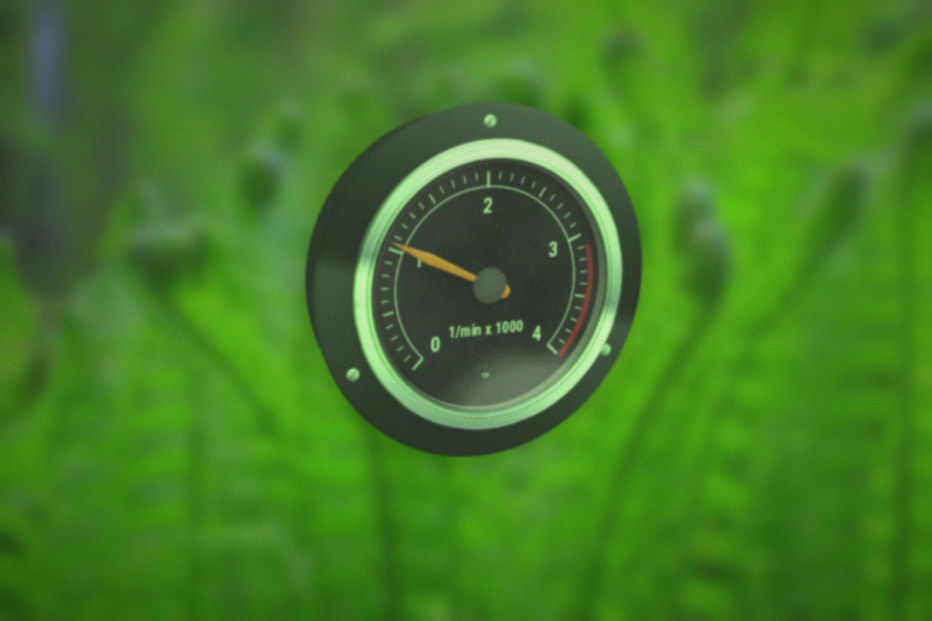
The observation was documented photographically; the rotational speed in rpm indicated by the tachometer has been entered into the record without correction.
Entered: 1050 rpm
